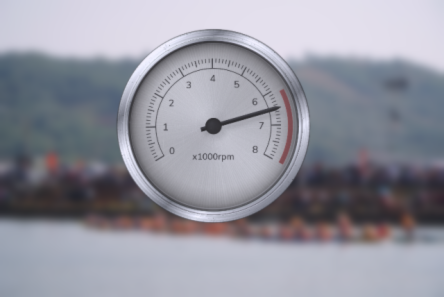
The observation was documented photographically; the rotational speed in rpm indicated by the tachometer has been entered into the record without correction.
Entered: 6500 rpm
